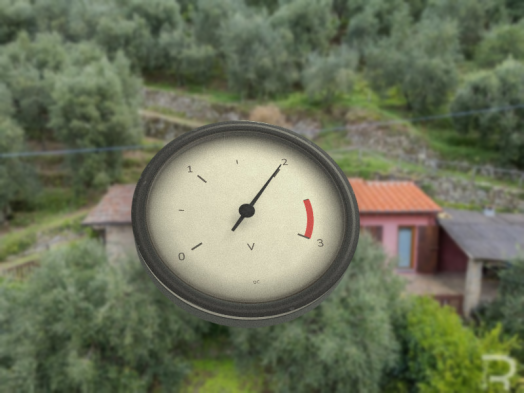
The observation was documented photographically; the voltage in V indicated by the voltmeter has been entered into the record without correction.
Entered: 2 V
